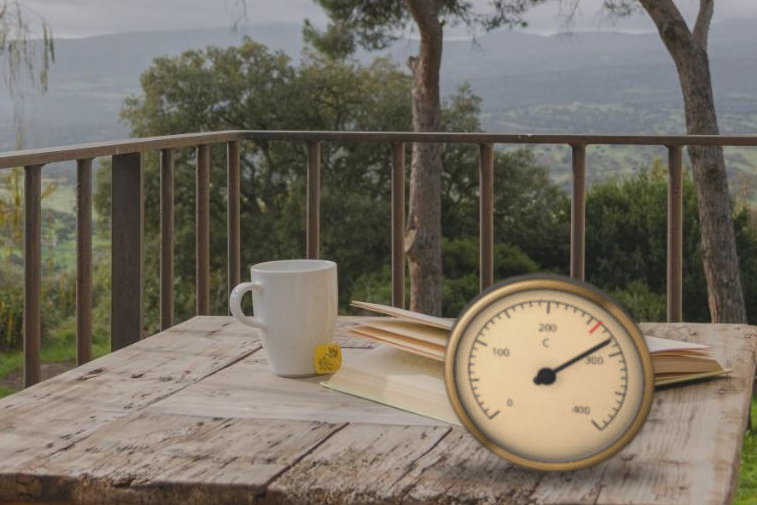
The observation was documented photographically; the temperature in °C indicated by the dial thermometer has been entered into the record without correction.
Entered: 280 °C
